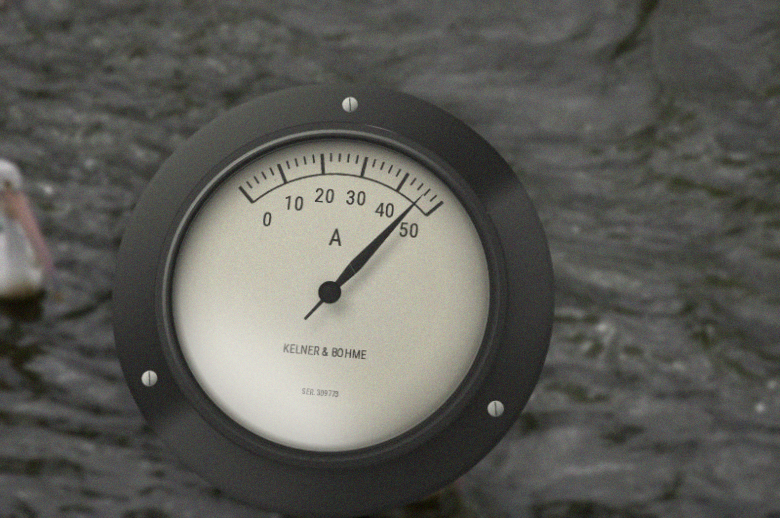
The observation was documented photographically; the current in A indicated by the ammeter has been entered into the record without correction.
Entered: 46 A
